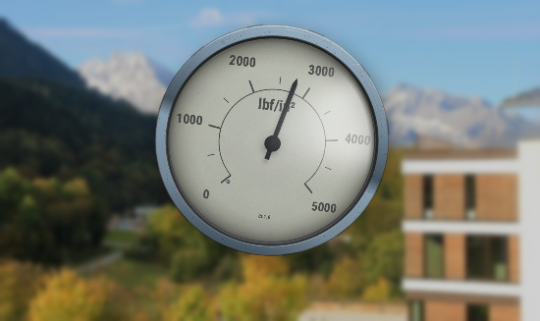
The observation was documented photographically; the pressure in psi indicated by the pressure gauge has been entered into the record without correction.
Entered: 2750 psi
